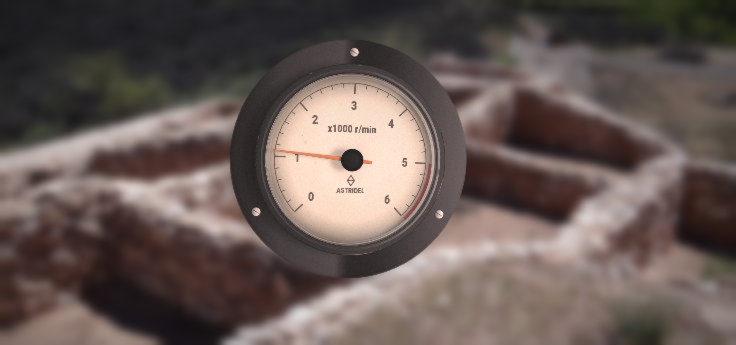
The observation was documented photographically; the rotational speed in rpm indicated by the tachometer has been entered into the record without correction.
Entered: 1100 rpm
